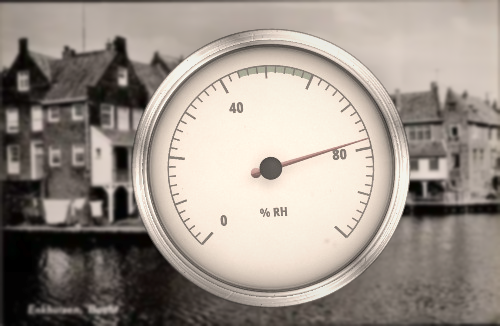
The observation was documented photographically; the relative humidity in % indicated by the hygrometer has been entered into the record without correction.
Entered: 78 %
